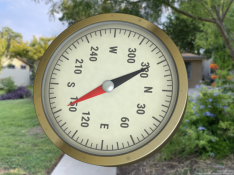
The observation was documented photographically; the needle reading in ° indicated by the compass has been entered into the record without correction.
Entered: 150 °
